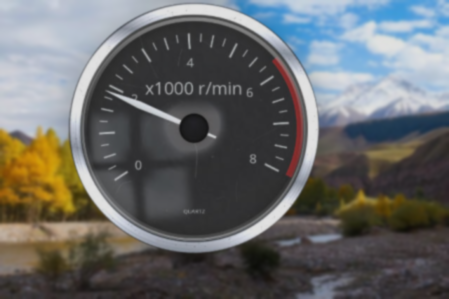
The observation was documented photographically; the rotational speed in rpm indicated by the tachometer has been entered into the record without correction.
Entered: 1875 rpm
